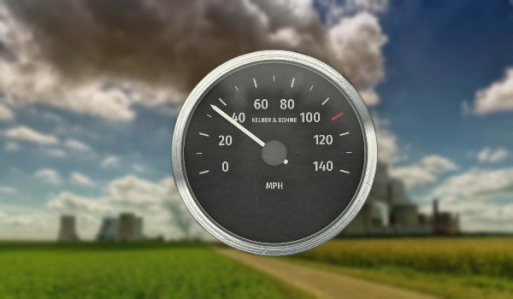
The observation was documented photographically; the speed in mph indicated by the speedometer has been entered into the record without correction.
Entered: 35 mph
